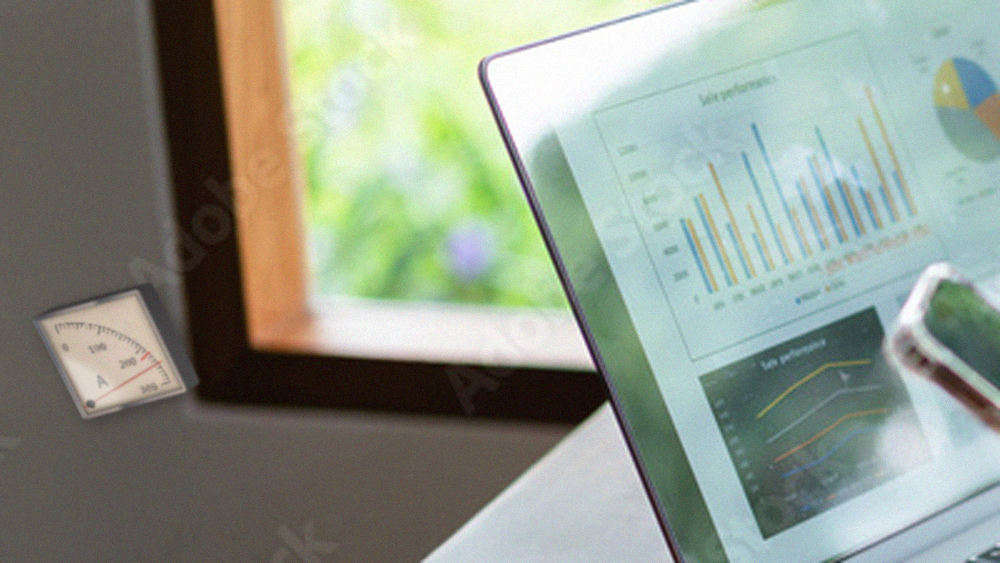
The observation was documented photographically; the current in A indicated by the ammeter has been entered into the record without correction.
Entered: 250 A
